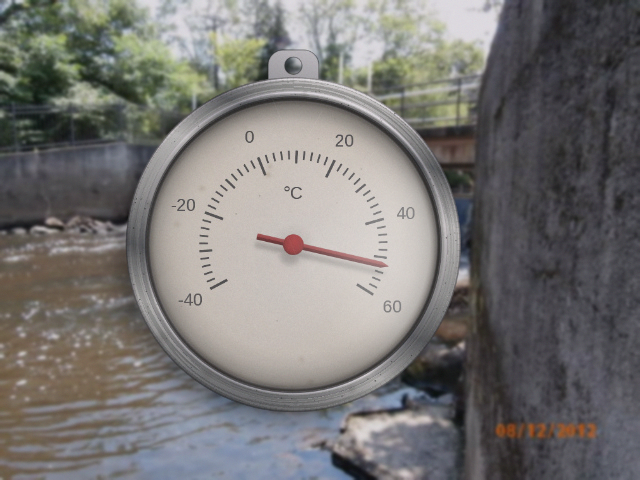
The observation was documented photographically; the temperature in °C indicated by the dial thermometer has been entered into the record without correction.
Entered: 52 °C
